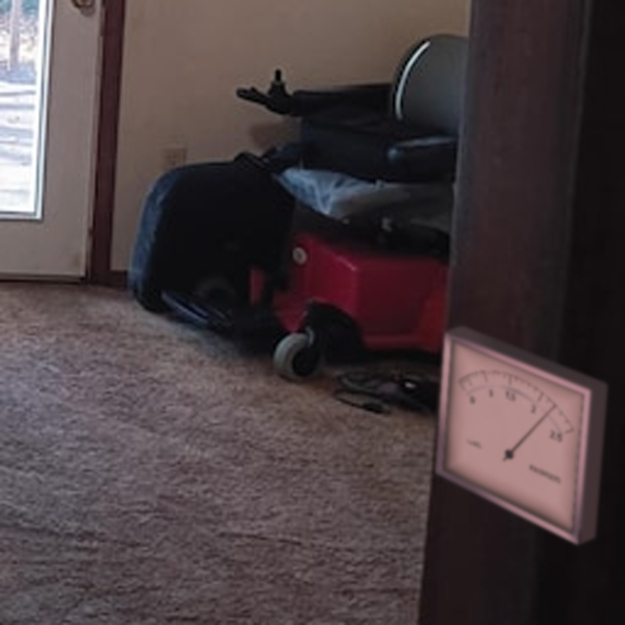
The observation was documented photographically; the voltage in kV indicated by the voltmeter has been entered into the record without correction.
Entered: 2.2 kV
